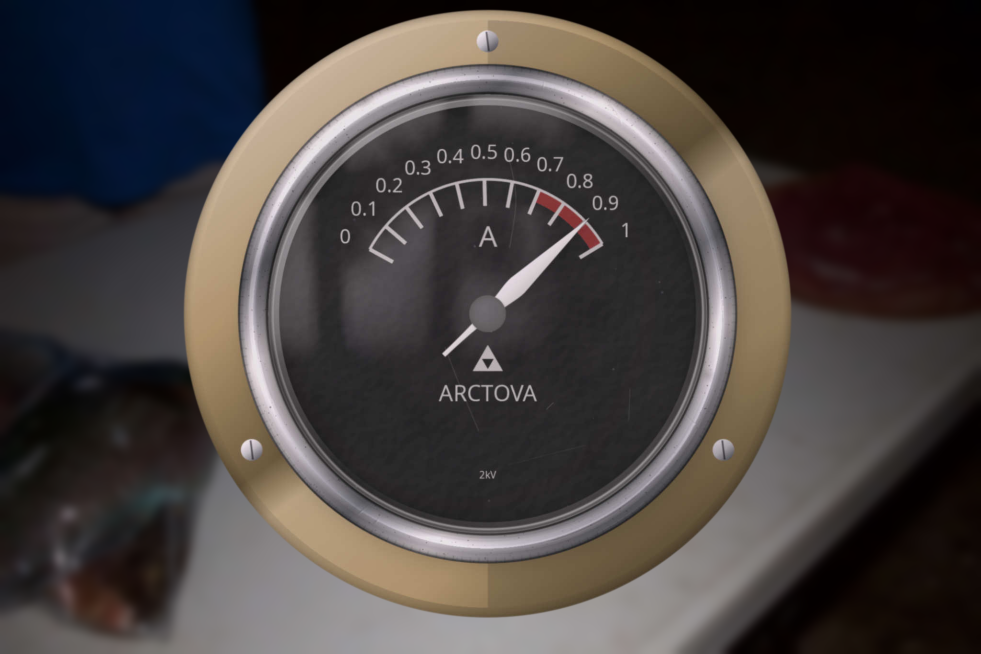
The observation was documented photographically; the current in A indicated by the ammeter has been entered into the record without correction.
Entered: 0.9 A
